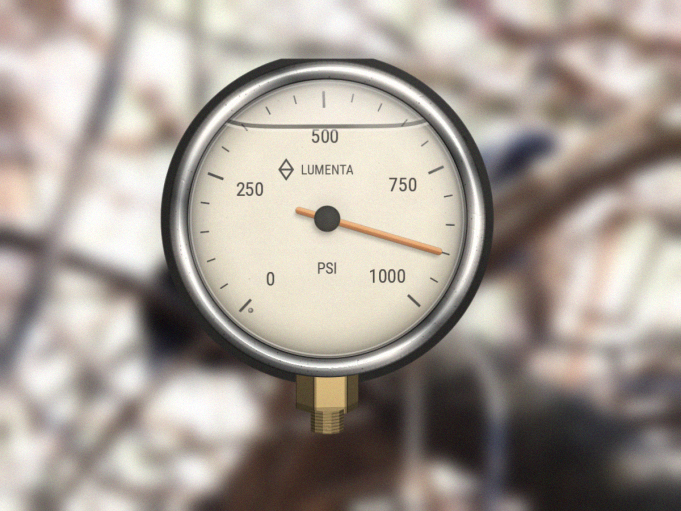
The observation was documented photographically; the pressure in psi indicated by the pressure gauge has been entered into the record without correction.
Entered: 900 psi
